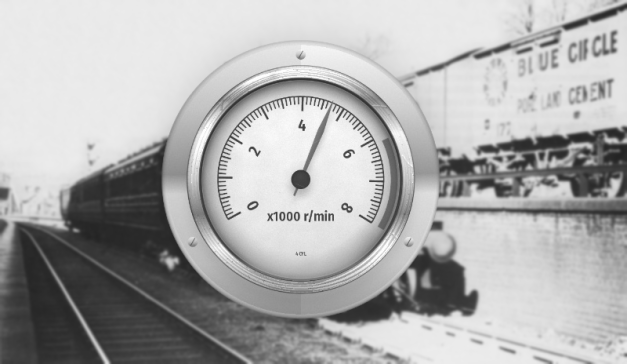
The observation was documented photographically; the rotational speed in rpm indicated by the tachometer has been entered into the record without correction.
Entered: 4700 rpm
